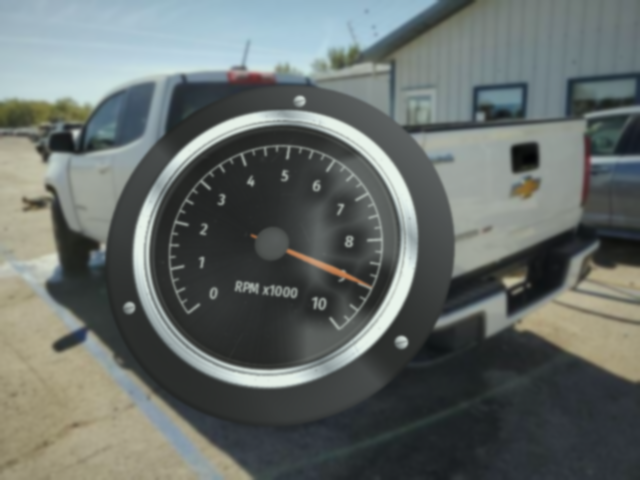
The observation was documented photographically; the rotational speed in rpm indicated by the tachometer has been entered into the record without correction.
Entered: 9000 rpm
